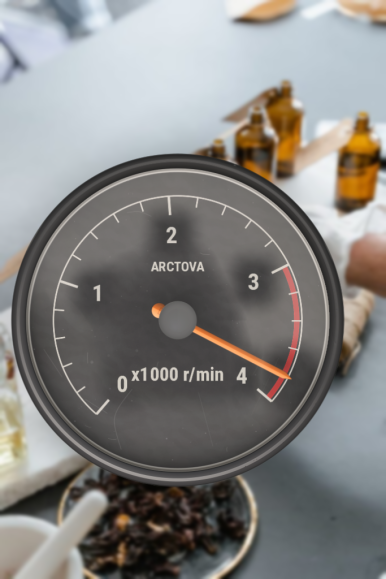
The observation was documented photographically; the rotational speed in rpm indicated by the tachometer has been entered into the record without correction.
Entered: 3800 rpm
